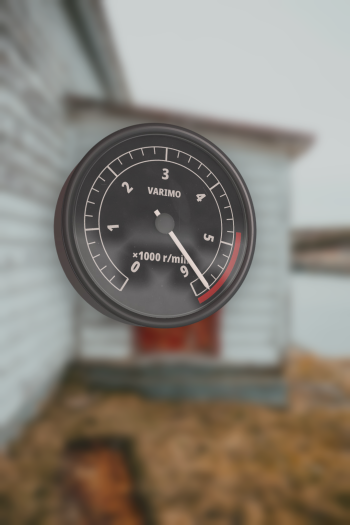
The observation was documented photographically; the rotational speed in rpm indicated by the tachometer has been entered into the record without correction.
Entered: 5800 rpm
